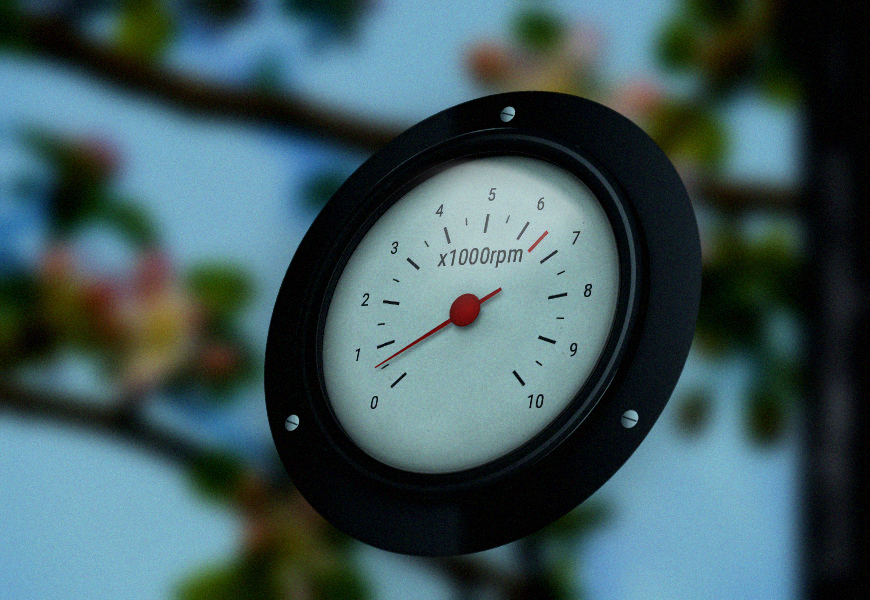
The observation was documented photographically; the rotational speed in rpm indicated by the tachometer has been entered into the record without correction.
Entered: 500 rpm
